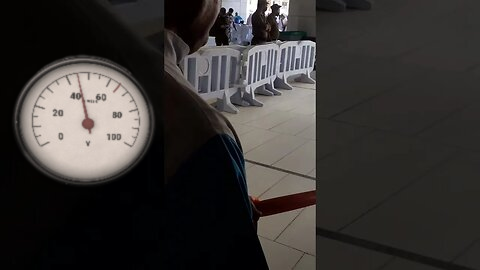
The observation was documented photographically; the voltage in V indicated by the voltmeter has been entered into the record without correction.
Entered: 45 V
